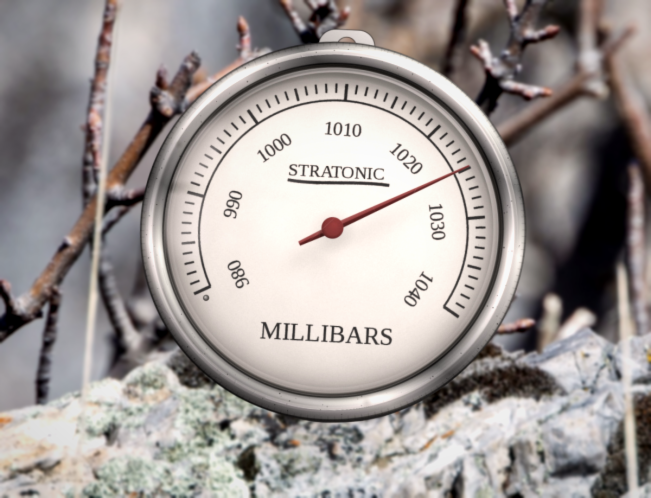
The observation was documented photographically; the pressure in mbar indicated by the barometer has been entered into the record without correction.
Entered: 1025 mbar
